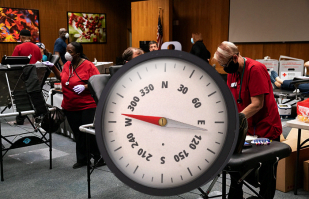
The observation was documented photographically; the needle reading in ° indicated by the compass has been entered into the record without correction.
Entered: 280 °
